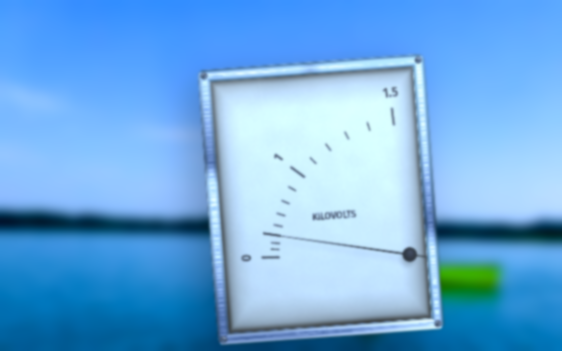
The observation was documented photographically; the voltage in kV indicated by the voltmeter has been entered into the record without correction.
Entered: 0.5 kV
